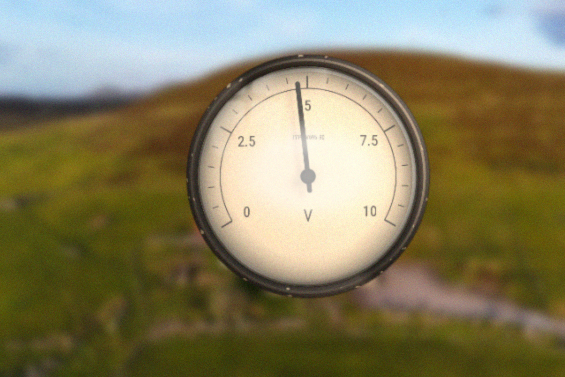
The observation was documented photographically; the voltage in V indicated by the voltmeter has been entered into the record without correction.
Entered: 4.75 V
